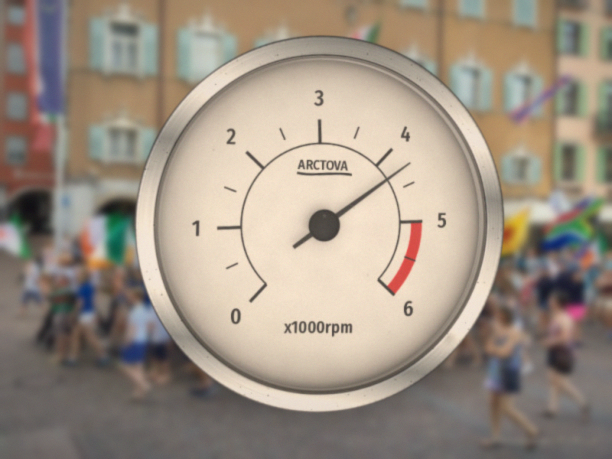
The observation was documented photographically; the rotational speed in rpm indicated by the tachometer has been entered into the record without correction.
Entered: 4250 rpm
